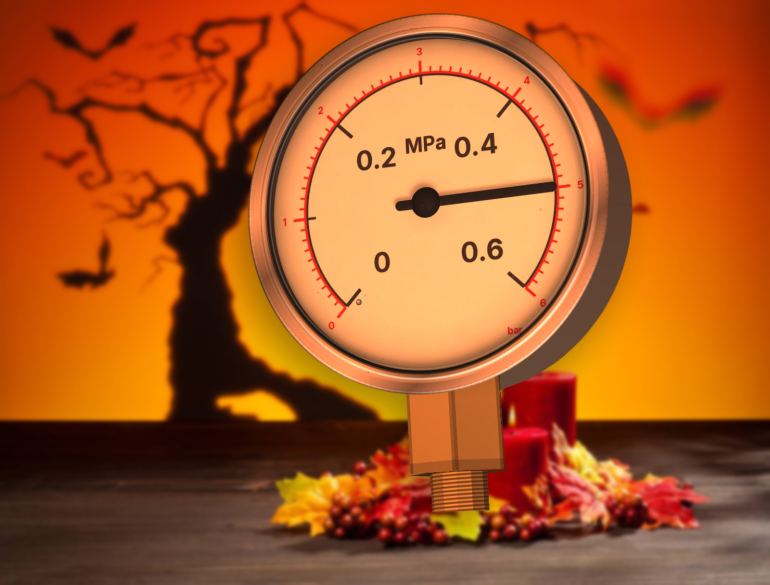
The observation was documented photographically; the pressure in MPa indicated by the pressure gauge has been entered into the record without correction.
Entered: 0.5 MPa
